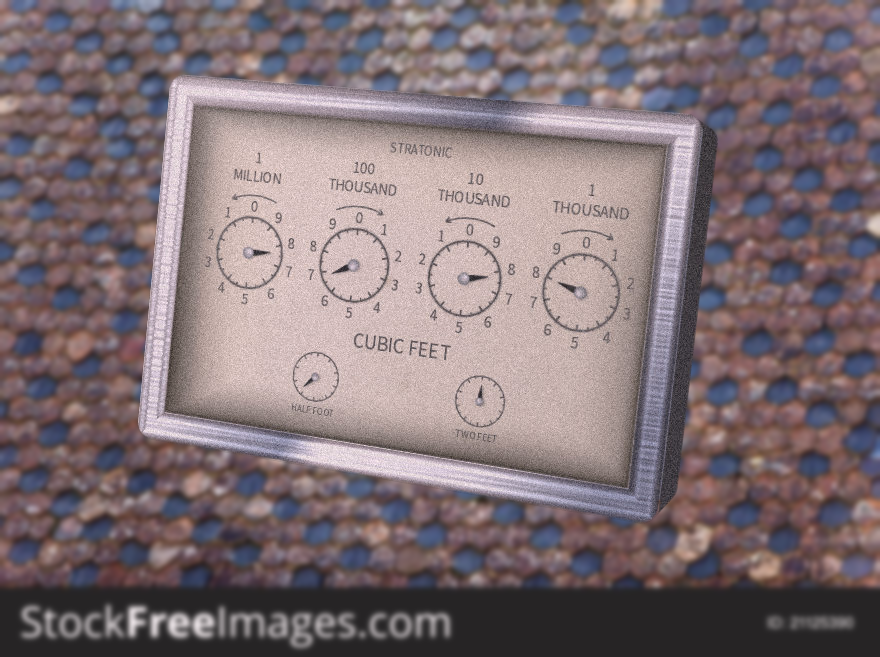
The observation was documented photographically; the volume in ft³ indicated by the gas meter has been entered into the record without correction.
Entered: 767800 ft³
